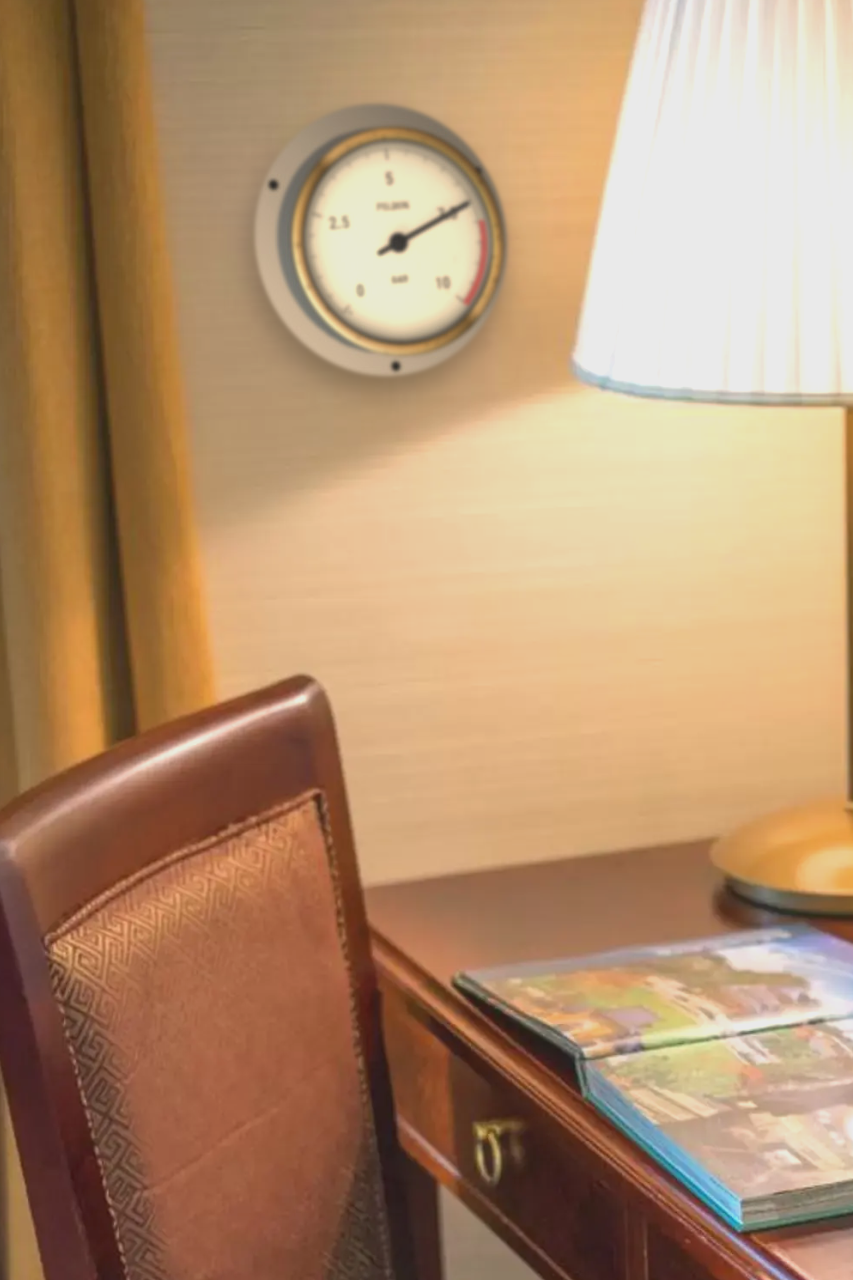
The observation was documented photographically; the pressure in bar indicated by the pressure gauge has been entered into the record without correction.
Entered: 7.5 bar
